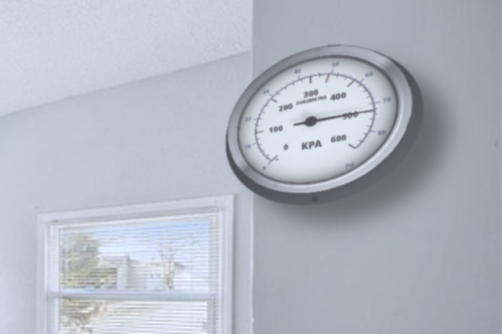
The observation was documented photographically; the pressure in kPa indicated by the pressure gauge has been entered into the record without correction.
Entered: 500 kPa
